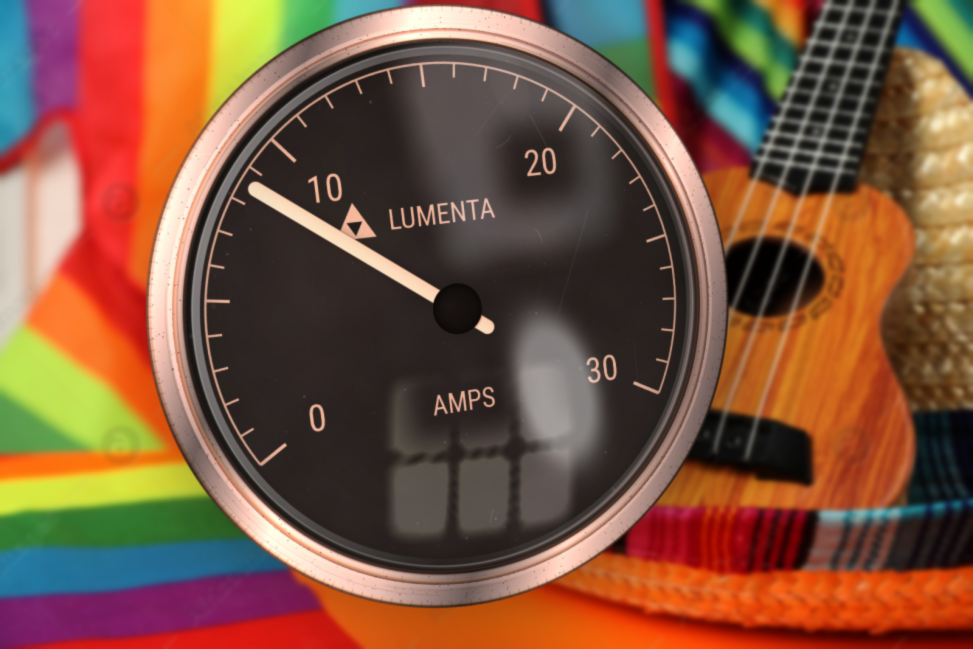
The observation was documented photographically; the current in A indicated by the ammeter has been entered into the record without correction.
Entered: 8.5 A
